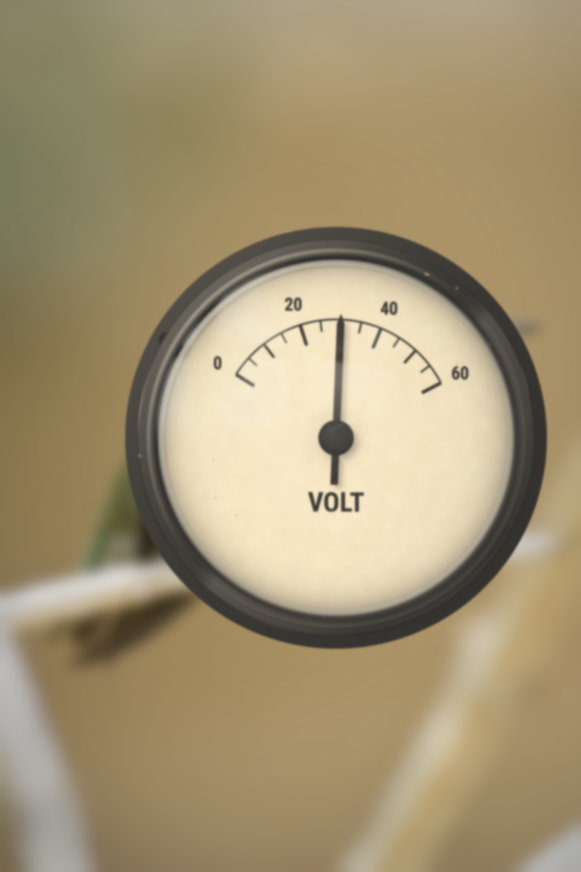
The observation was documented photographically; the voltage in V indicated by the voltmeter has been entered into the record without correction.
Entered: 30 V
